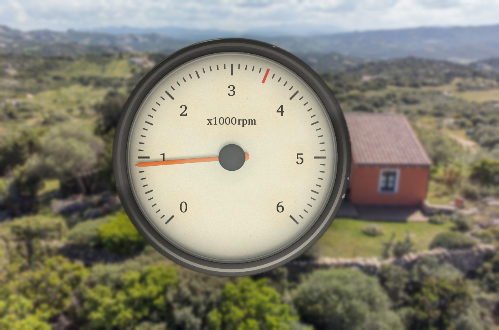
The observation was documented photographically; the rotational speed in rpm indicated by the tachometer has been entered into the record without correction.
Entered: 900 rpm
